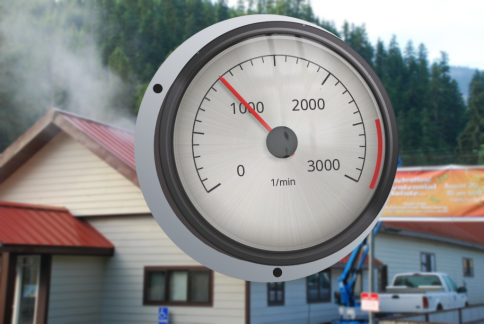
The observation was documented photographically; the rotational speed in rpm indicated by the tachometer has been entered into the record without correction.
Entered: 1000 rpm
